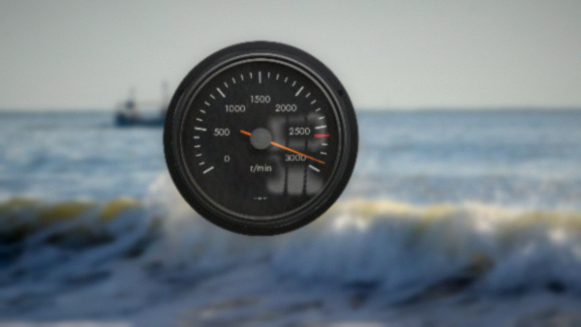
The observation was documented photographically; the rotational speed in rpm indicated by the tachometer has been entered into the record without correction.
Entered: 2900 rpm
